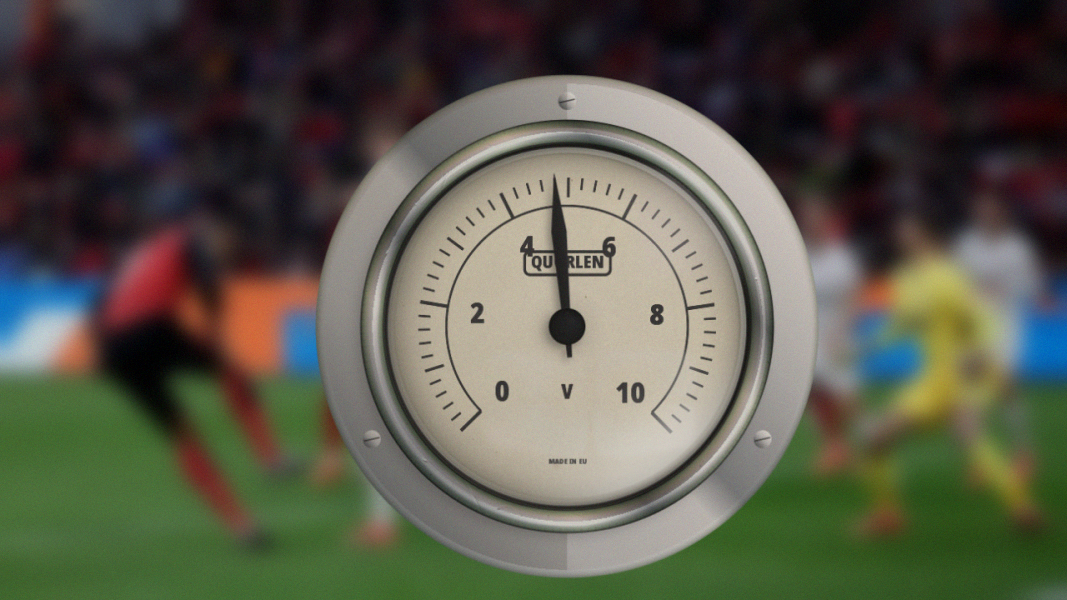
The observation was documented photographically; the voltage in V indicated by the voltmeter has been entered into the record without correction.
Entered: 4.8 V
